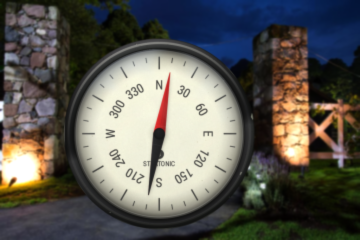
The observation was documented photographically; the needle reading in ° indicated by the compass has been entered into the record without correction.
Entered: 10 °
